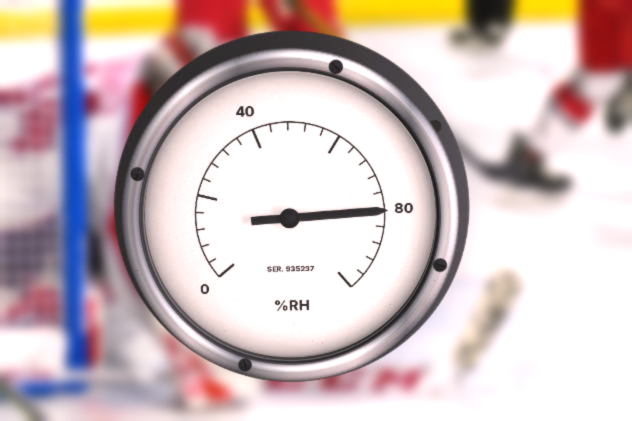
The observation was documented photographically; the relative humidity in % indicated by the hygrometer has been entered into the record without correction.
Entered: 80 %
